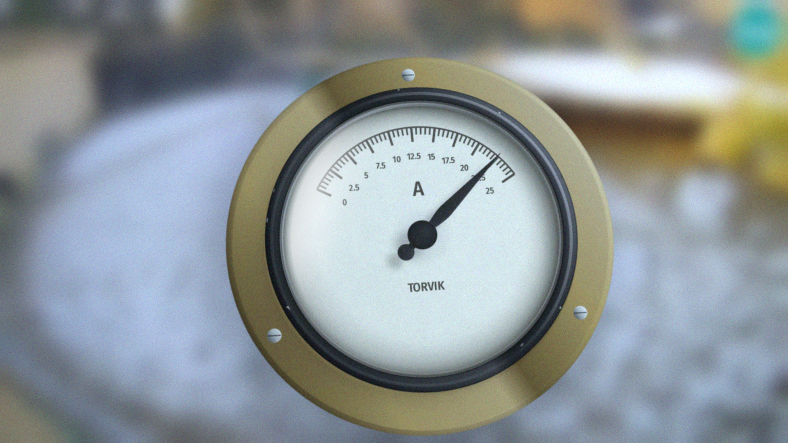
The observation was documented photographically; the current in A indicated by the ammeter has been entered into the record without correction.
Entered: 22.5 A
